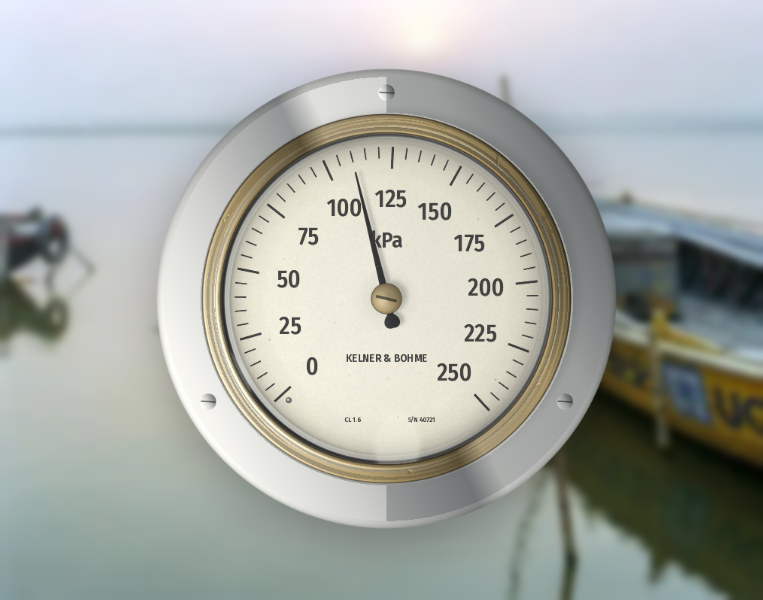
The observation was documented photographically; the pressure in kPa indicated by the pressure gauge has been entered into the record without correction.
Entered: 110 kPa
